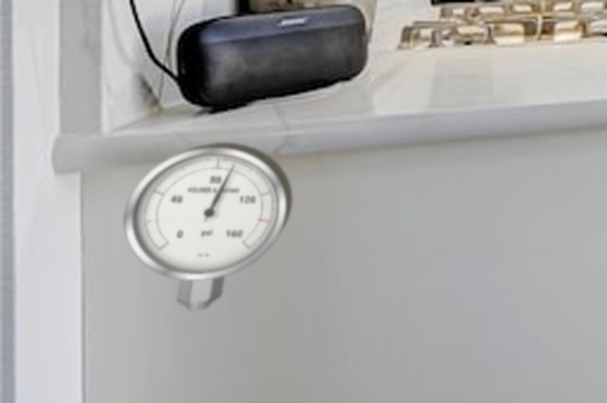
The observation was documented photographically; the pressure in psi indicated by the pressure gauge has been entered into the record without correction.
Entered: 90 psi
